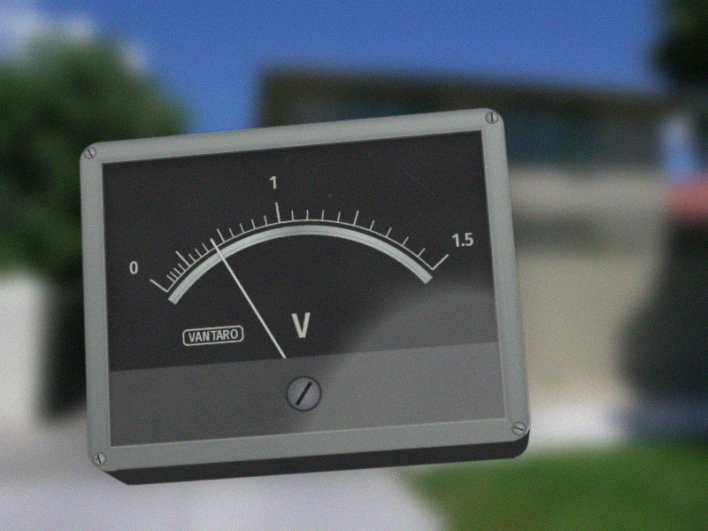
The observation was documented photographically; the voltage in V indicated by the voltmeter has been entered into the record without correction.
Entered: 0.7 V
